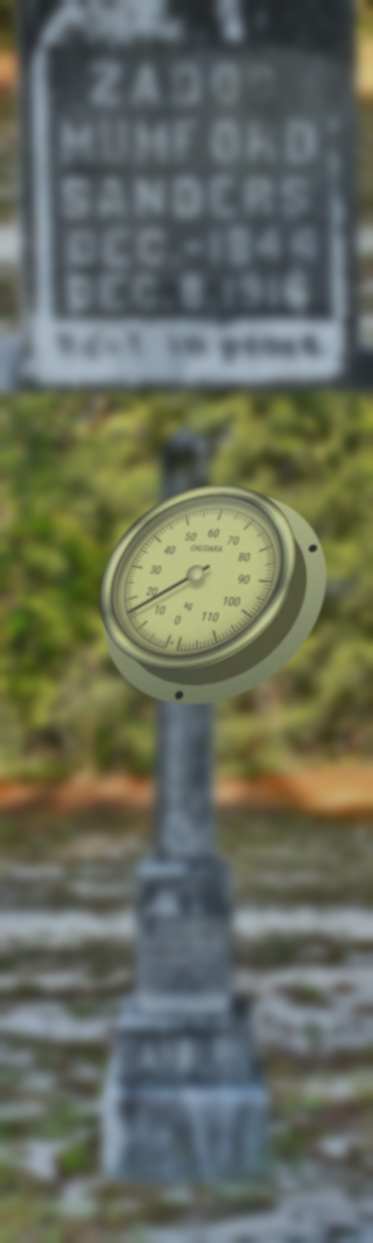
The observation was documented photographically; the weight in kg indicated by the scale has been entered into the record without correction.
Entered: 15 kg
